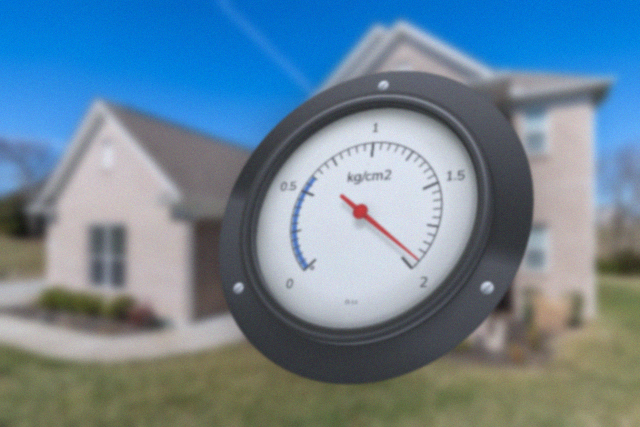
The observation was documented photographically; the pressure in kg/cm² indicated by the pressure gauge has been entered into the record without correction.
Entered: 1.95 kg/cm²
